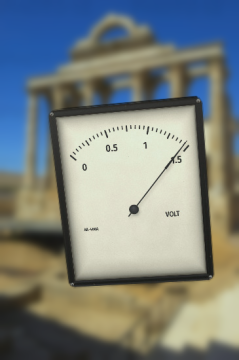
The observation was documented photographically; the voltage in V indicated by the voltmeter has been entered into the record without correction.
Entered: 1.45 V
